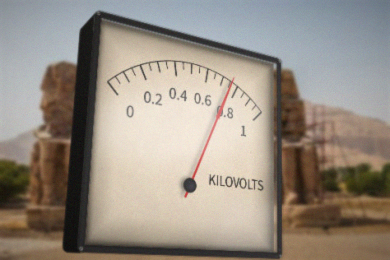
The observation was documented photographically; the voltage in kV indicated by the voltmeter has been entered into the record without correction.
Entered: 0.75 kV
